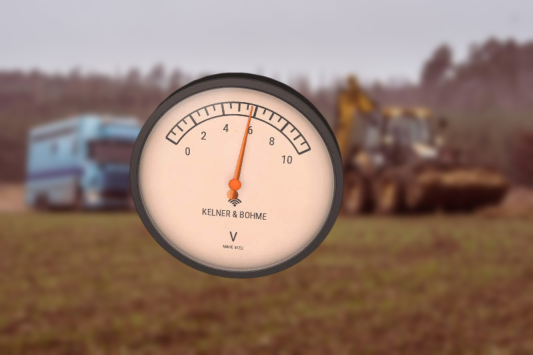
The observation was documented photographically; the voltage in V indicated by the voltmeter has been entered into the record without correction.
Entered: 5.75 V
